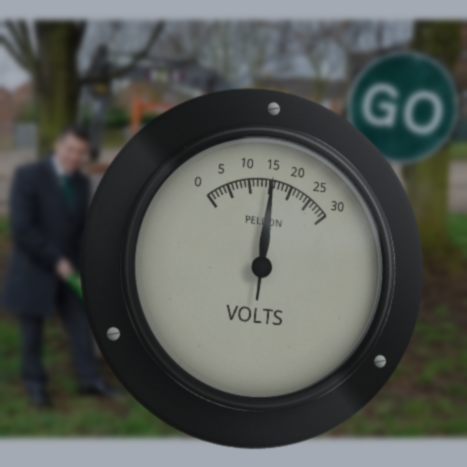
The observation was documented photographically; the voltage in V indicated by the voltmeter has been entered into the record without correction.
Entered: 15 V
